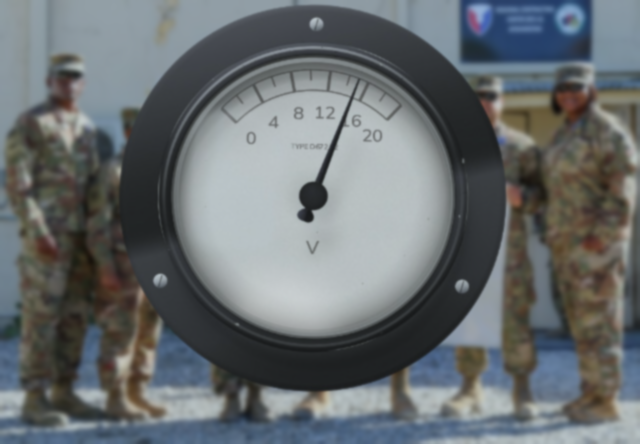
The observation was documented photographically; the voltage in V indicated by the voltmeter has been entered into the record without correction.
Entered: 15 V
